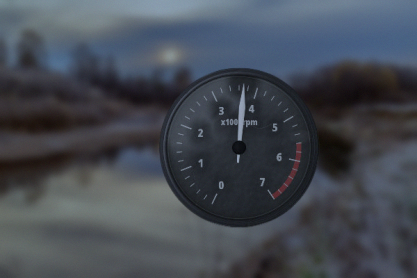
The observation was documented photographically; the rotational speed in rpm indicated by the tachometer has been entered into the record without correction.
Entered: 3700 rpm
